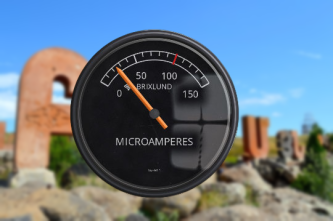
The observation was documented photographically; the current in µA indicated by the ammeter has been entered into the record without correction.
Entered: 25 µA
